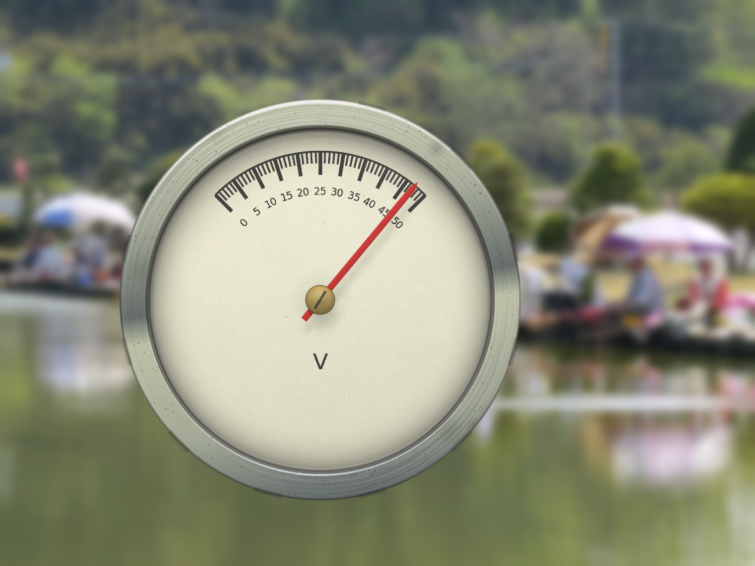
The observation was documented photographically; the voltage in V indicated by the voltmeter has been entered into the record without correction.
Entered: 47 V
